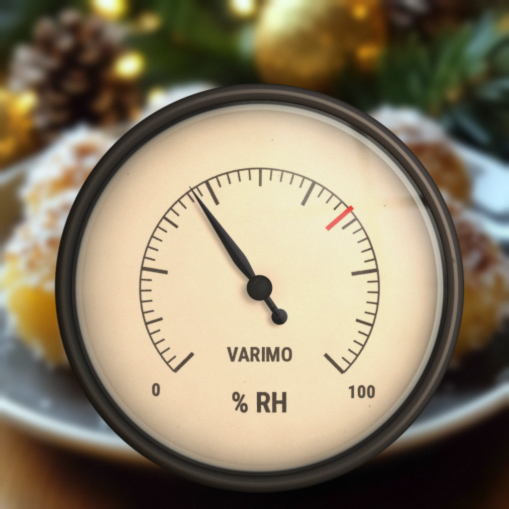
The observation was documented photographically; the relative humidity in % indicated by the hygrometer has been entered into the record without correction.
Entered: 37 %
